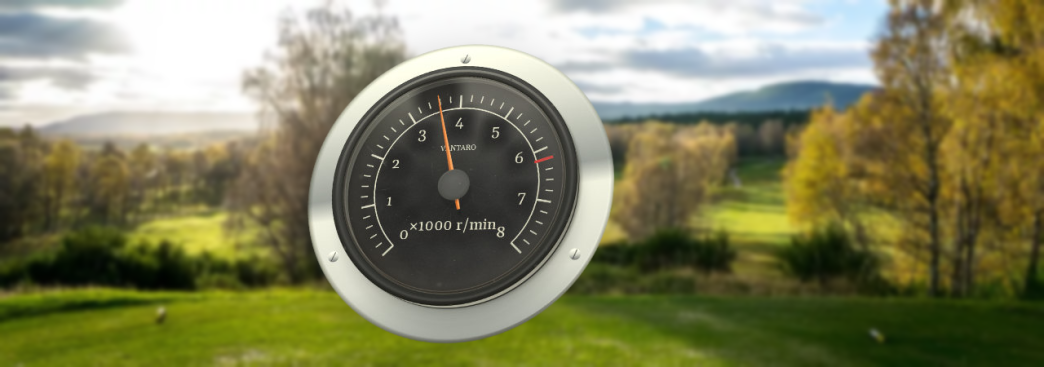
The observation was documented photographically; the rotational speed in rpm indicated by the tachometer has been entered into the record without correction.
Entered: 3600 rpm
